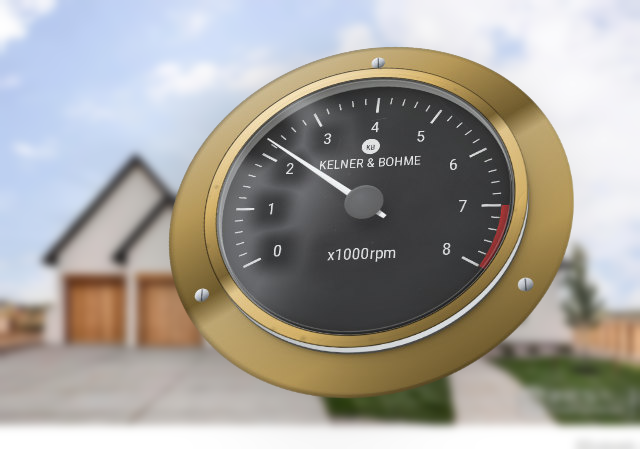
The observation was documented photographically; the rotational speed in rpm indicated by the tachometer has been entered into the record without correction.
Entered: 2200 rpm
